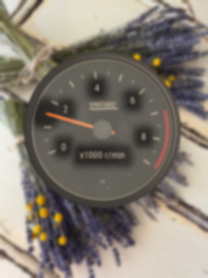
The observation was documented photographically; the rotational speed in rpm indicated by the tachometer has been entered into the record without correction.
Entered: 1500 rpm
